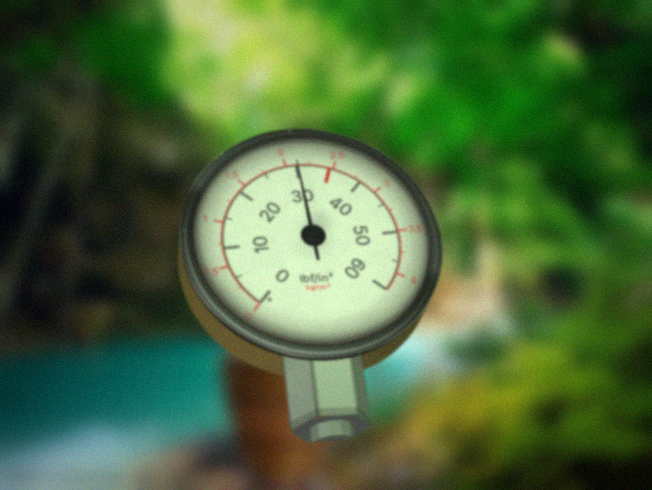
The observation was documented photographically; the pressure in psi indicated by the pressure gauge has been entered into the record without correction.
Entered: 30 psi
